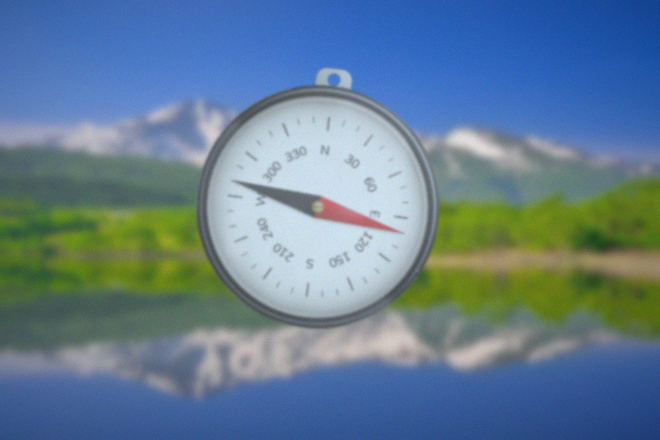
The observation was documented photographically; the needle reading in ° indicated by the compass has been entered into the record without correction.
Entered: 100 °
